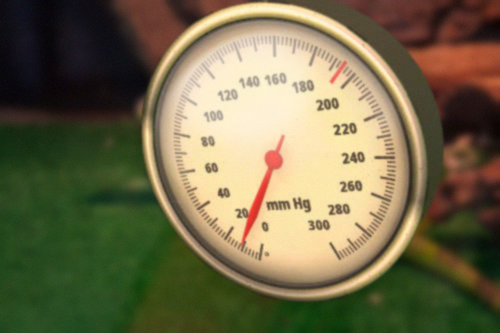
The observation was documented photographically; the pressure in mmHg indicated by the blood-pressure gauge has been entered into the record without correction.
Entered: 10 mmHg
